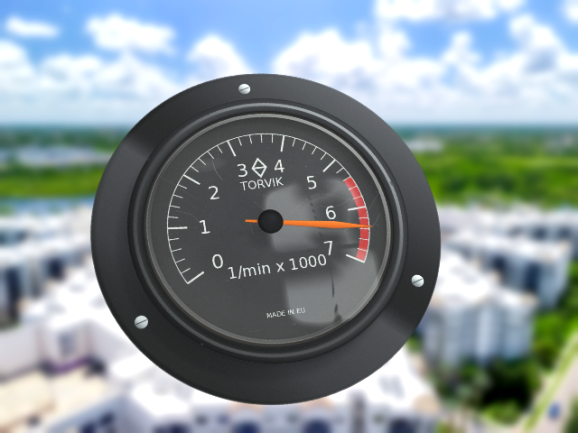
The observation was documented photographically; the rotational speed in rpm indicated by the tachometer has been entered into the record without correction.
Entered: 6400 rpm
